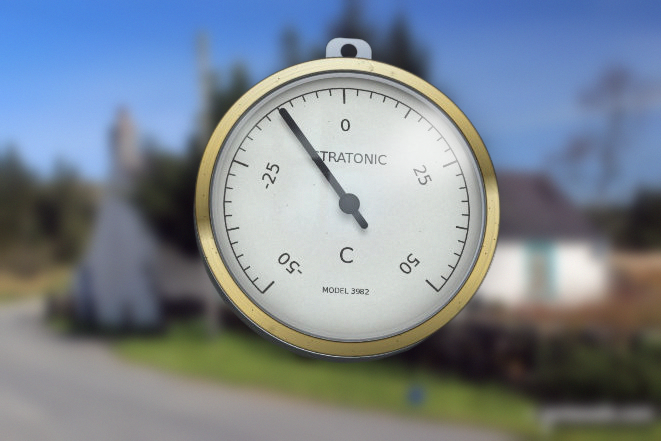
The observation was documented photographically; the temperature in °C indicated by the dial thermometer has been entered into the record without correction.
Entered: -12.5 °C
